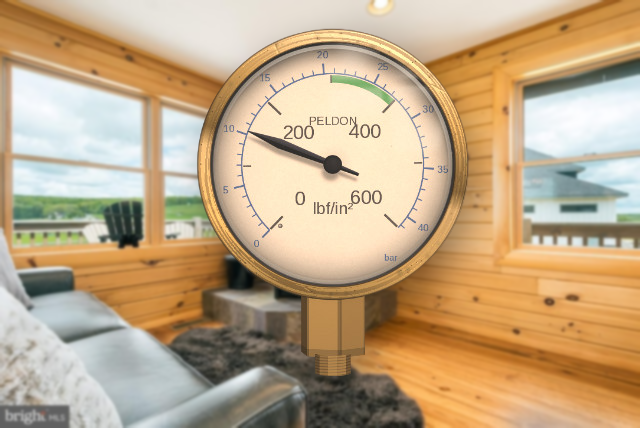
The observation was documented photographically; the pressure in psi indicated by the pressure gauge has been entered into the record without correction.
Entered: 150 psi
